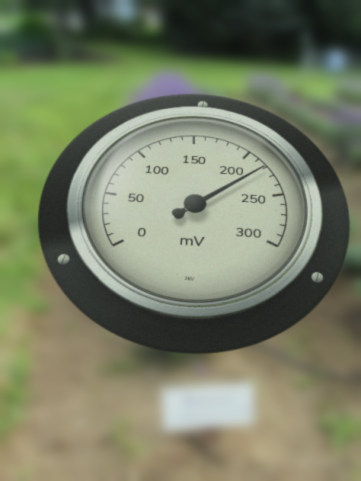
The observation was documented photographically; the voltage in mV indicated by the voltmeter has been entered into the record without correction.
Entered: 220 mV
